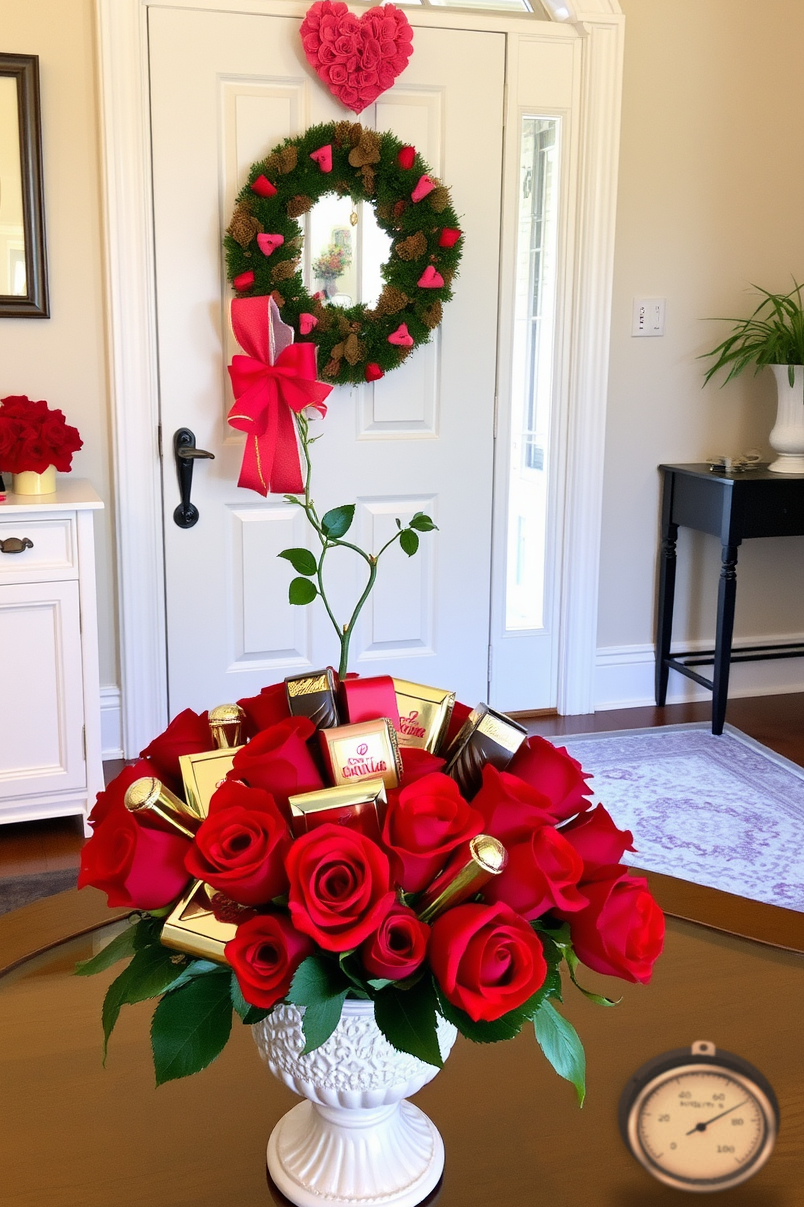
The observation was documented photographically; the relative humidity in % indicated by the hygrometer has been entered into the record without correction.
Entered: 70 %
